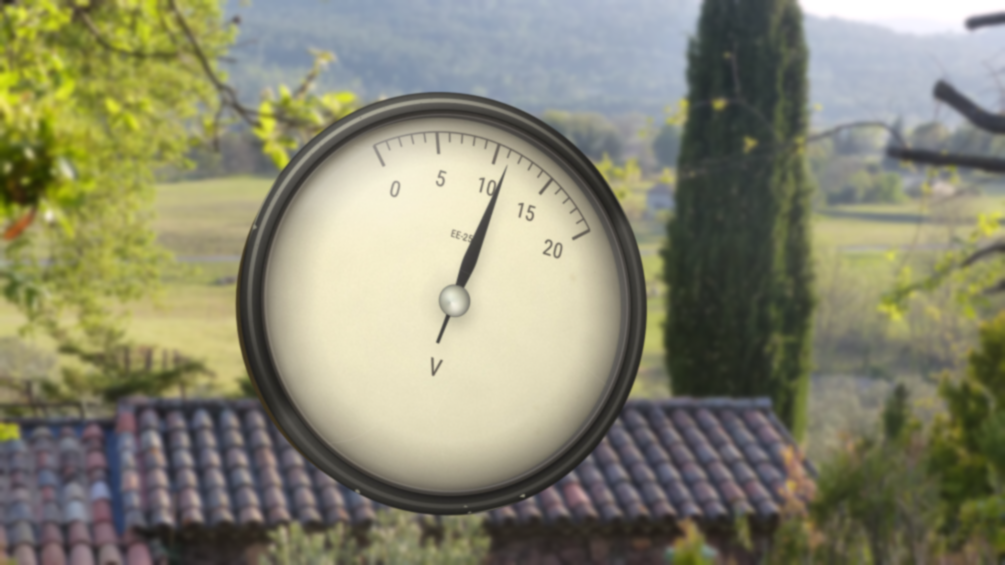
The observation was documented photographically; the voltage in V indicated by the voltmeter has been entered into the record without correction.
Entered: 11 V
